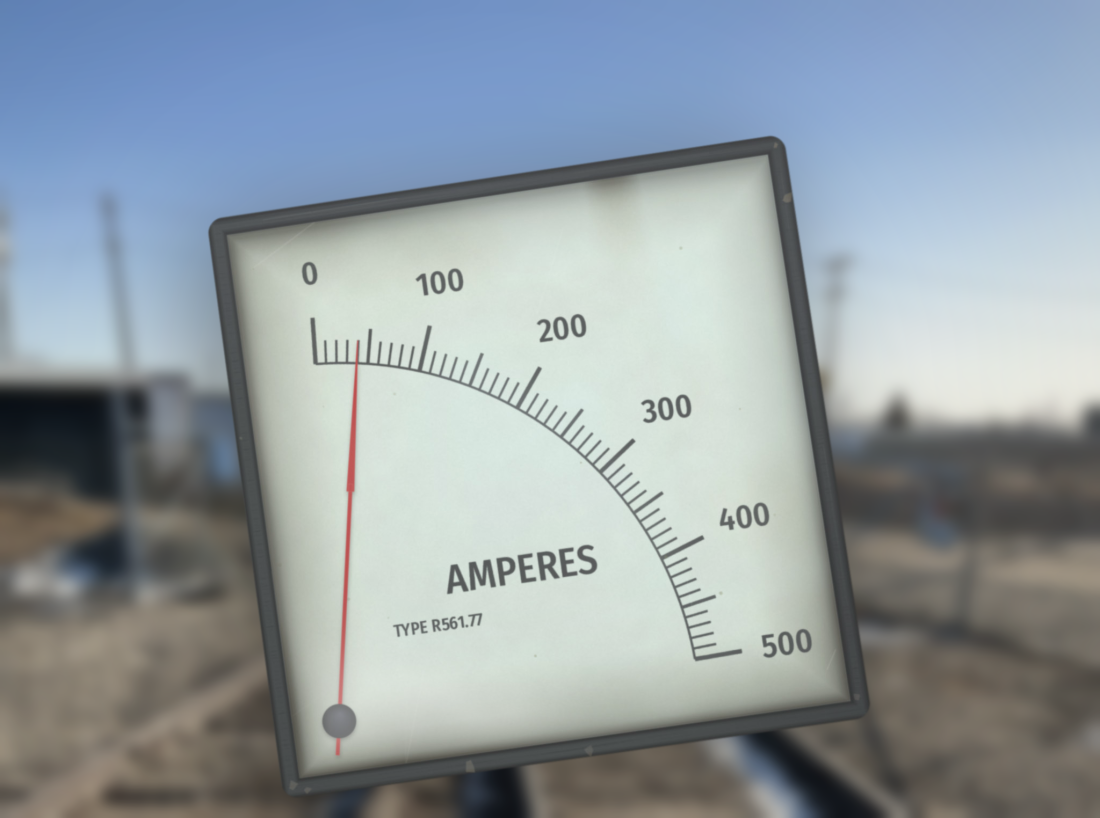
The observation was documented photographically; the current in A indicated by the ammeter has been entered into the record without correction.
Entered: 40 A
